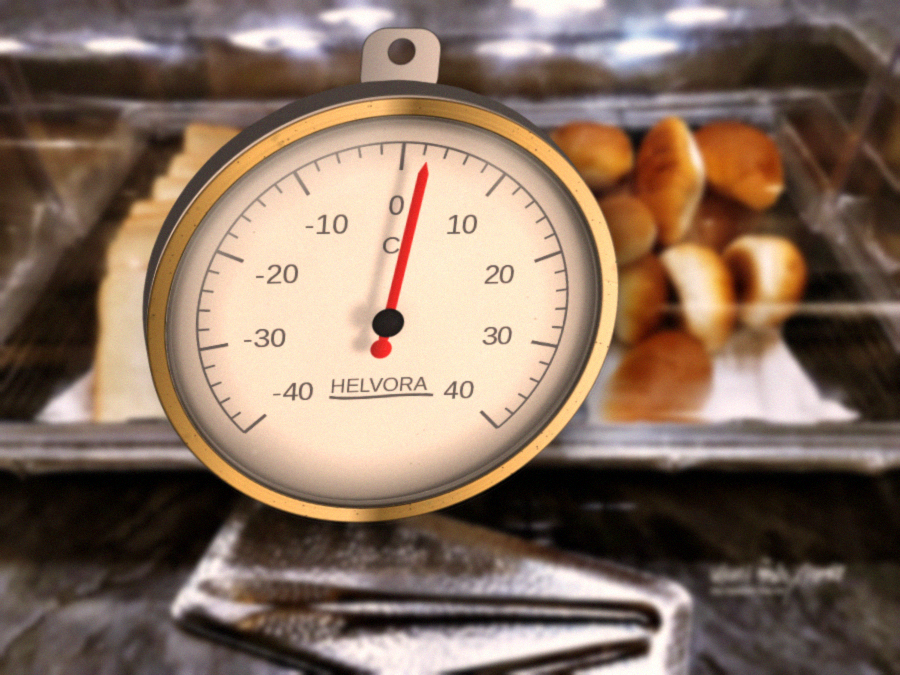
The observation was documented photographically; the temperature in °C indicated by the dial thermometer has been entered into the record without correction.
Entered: 2 °C
